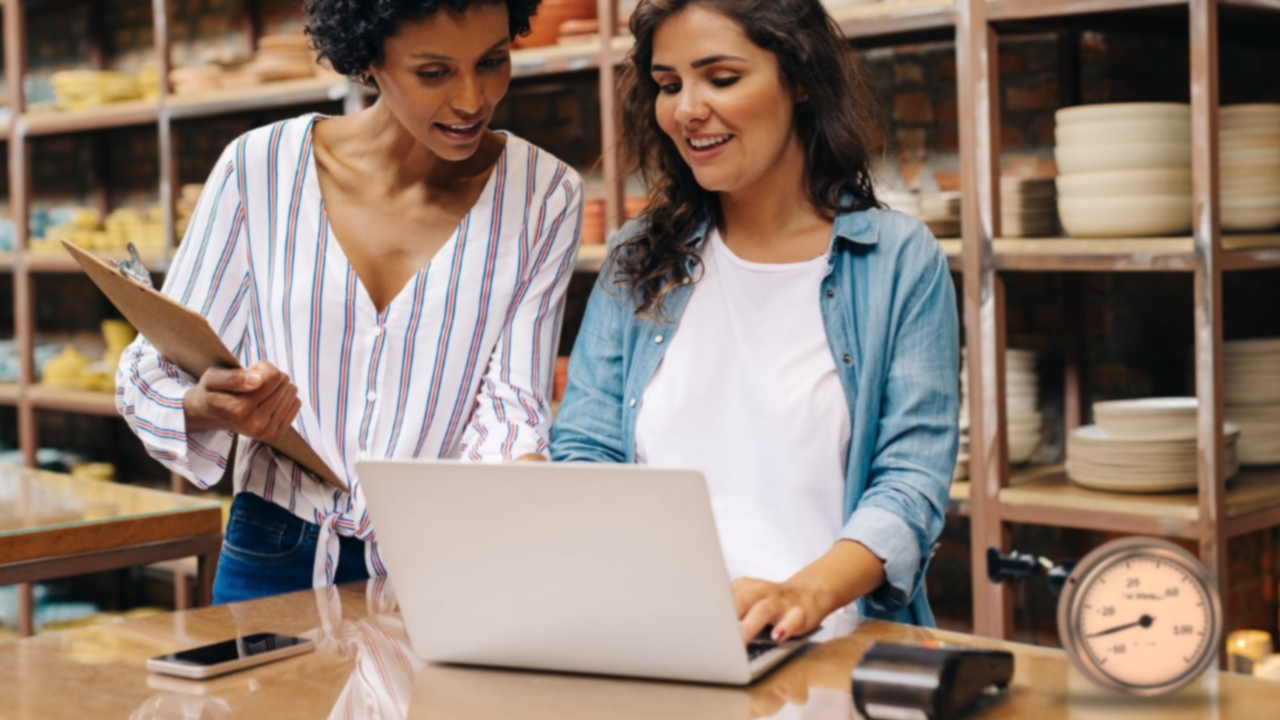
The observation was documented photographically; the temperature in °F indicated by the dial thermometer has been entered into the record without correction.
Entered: -40 °F
